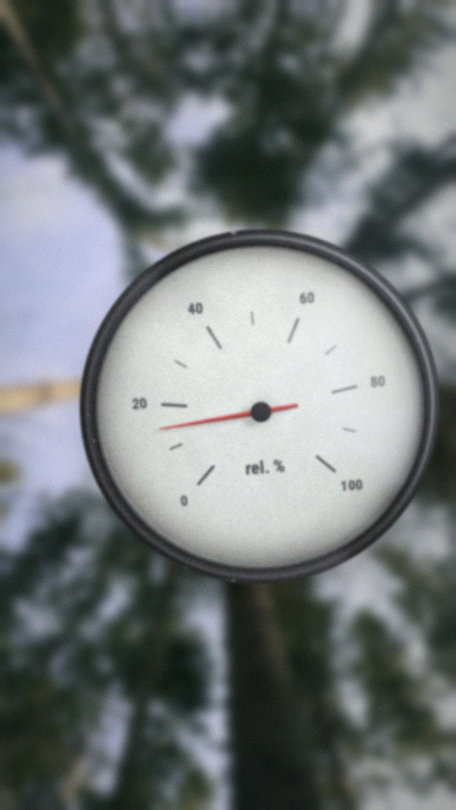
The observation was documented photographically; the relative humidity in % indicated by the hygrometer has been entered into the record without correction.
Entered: 15 %
